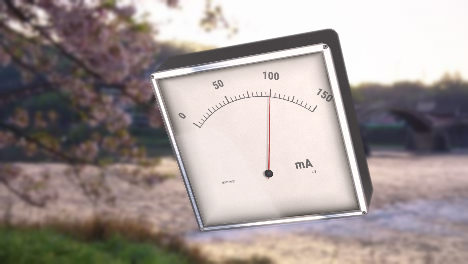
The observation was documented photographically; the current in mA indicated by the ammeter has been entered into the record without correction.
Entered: 100 mA
